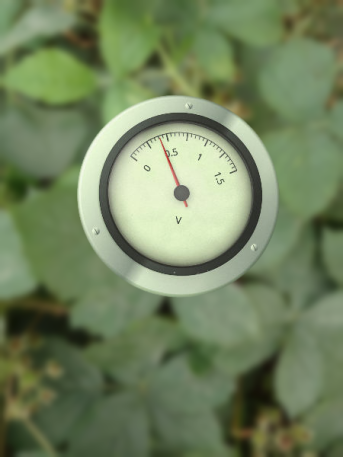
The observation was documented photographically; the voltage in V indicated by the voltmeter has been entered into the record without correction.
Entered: 0.4 V
